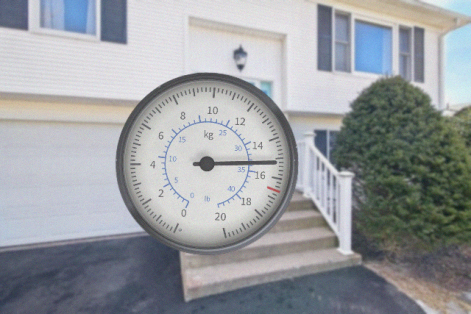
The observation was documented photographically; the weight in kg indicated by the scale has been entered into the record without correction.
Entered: 15.2 kg
